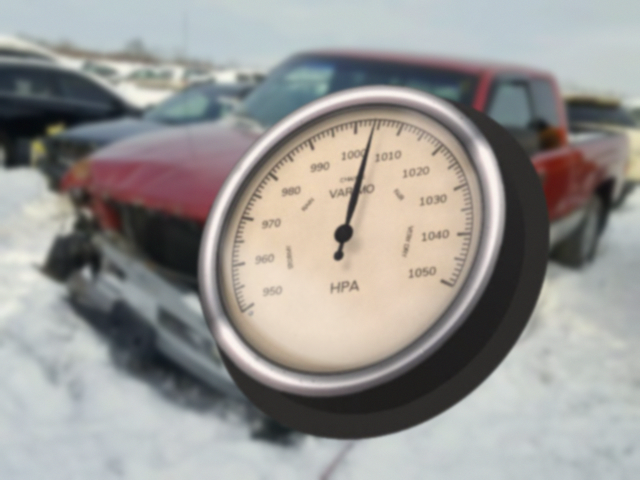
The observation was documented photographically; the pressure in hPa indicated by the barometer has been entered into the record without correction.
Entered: 1005 hPa
